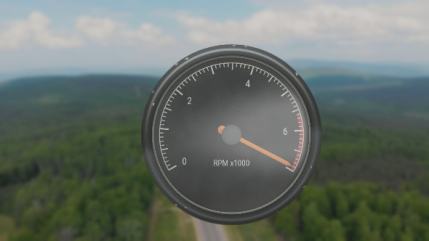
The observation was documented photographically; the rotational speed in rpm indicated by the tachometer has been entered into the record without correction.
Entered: 6900 rpm
